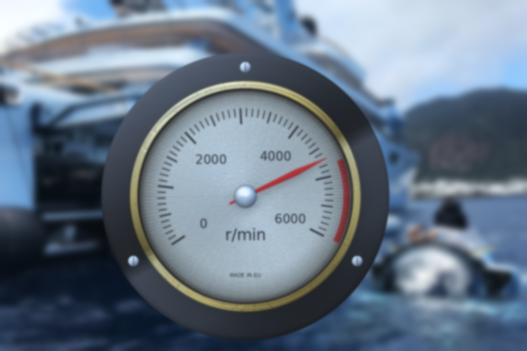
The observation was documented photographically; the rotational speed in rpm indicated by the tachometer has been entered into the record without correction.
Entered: 4700 rpm
